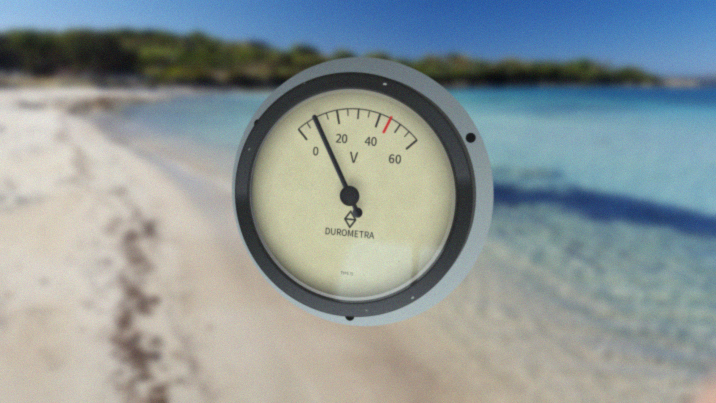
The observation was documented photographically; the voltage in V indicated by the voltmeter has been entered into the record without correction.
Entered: 10 V
